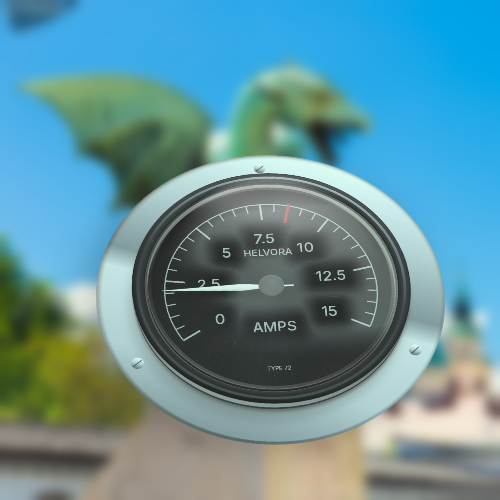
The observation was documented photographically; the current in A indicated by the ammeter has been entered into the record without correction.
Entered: 2 A
